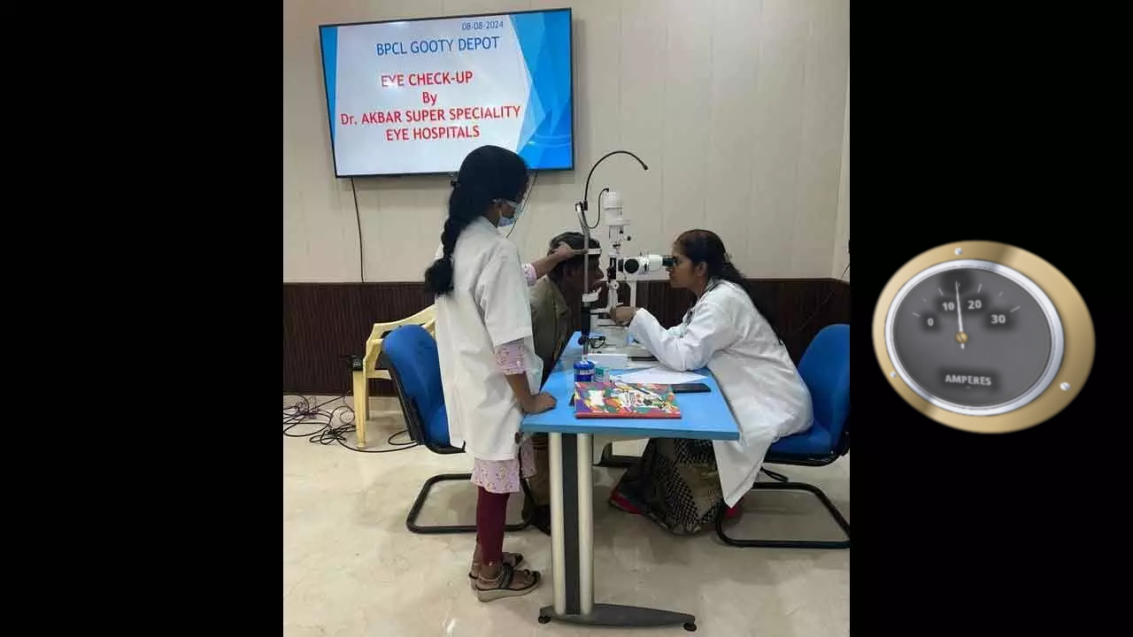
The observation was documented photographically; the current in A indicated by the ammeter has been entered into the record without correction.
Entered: 15 A
